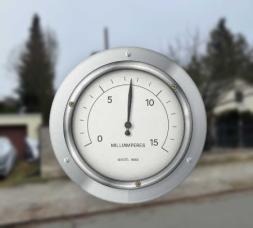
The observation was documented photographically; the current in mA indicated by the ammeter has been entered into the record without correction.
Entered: 7.5 mA
